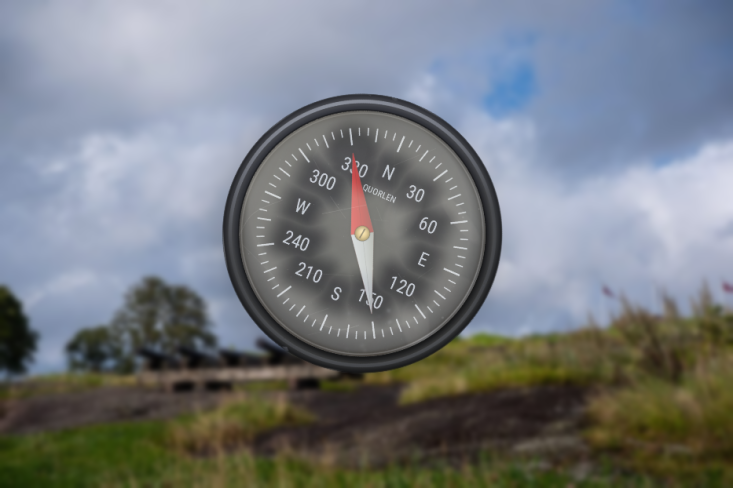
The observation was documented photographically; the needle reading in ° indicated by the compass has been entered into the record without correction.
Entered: 330 °
